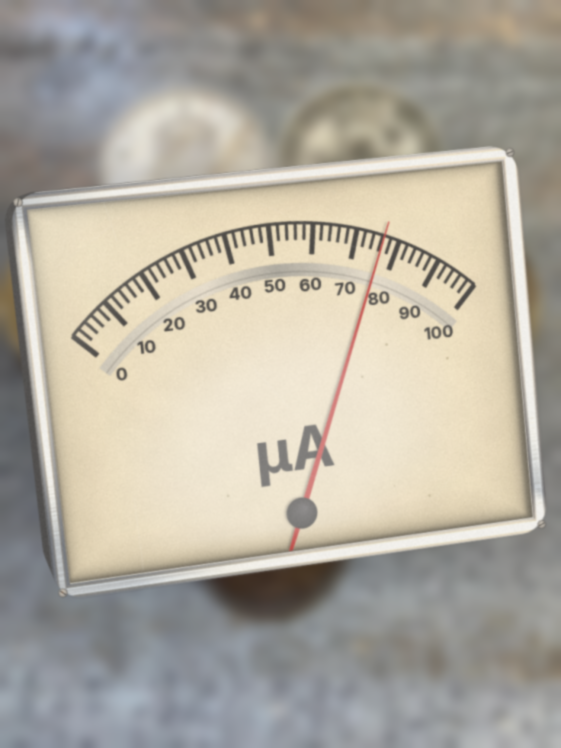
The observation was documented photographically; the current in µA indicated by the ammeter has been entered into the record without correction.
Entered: 76 µA
